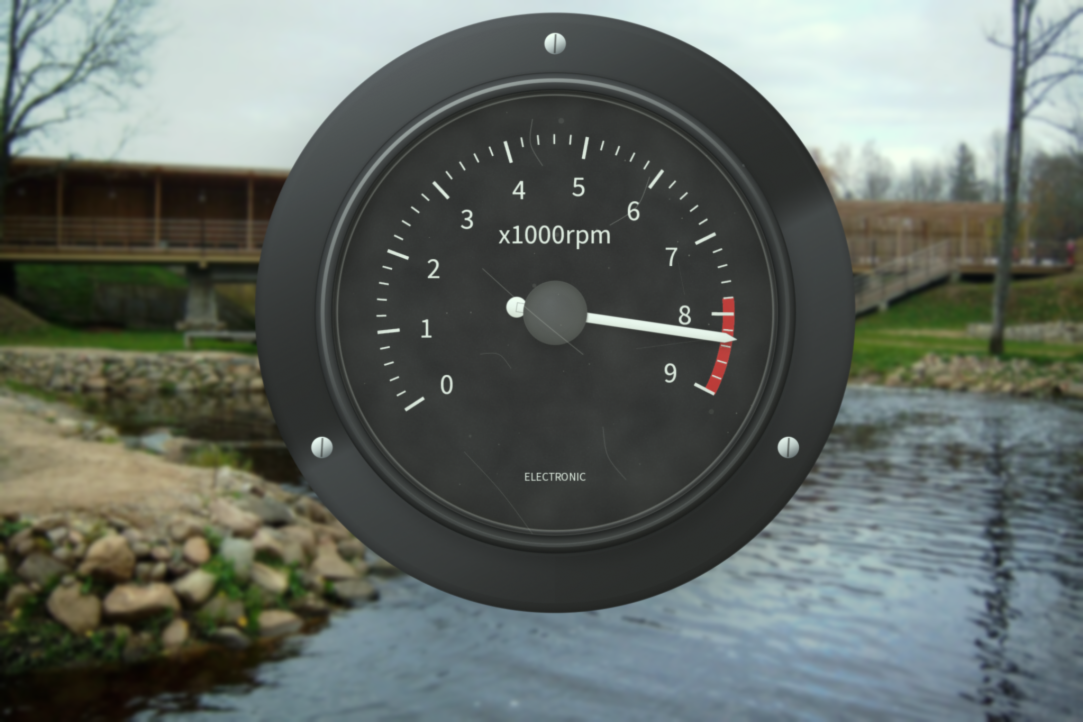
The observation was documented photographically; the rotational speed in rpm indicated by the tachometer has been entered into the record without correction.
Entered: 8300 rpm
